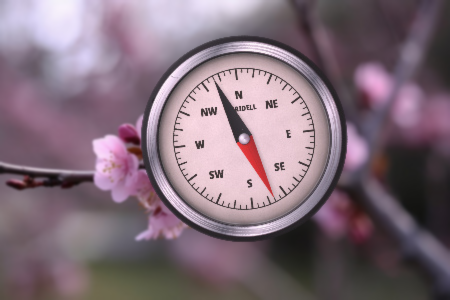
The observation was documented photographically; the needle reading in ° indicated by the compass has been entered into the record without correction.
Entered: 160 °
